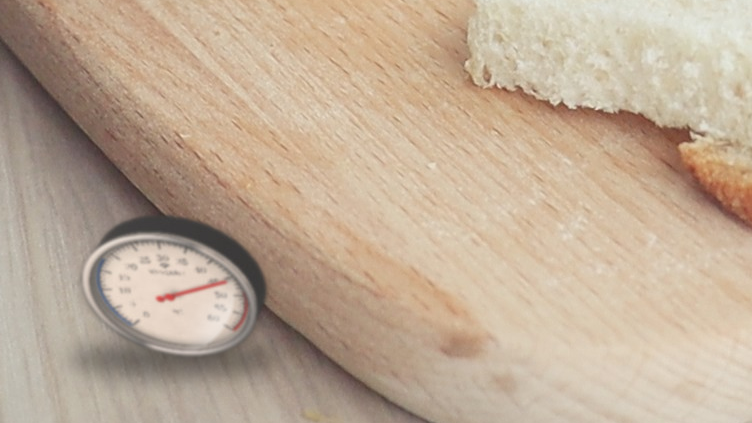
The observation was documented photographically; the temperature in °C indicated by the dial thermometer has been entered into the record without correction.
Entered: 45 °C
